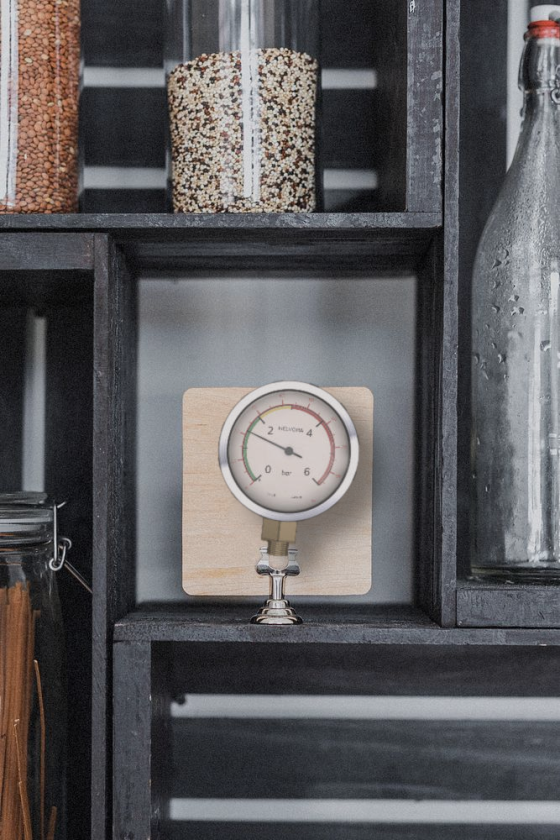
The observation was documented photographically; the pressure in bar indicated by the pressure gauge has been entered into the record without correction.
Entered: 1.5 bar
